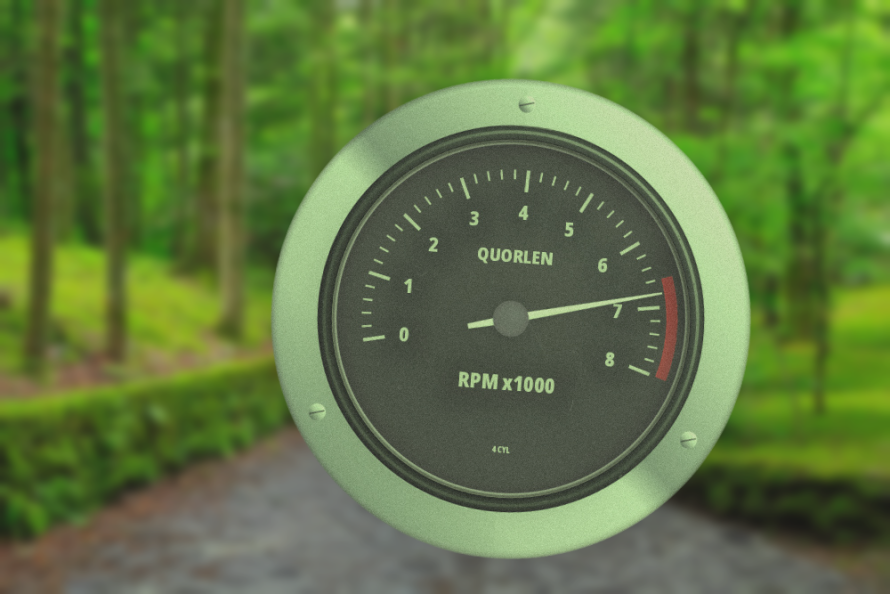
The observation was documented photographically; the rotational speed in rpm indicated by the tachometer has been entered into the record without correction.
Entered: 6800 rpm
